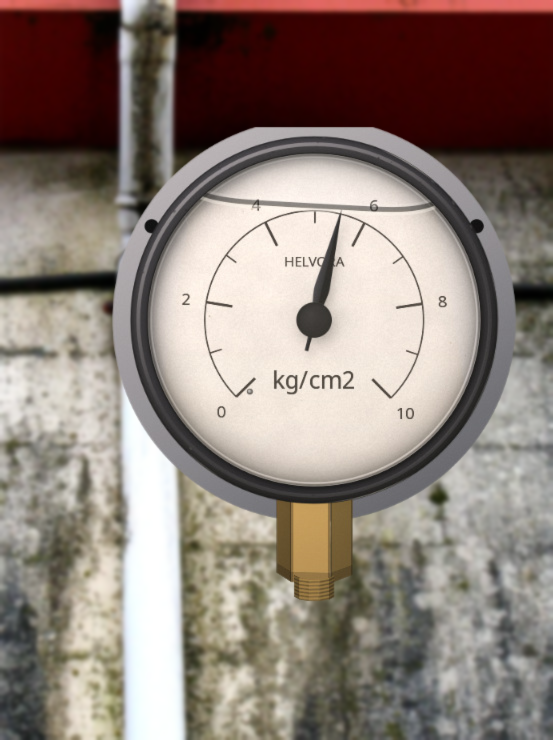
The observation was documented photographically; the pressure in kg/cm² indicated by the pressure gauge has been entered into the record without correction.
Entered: 5.5 kg/cm²
